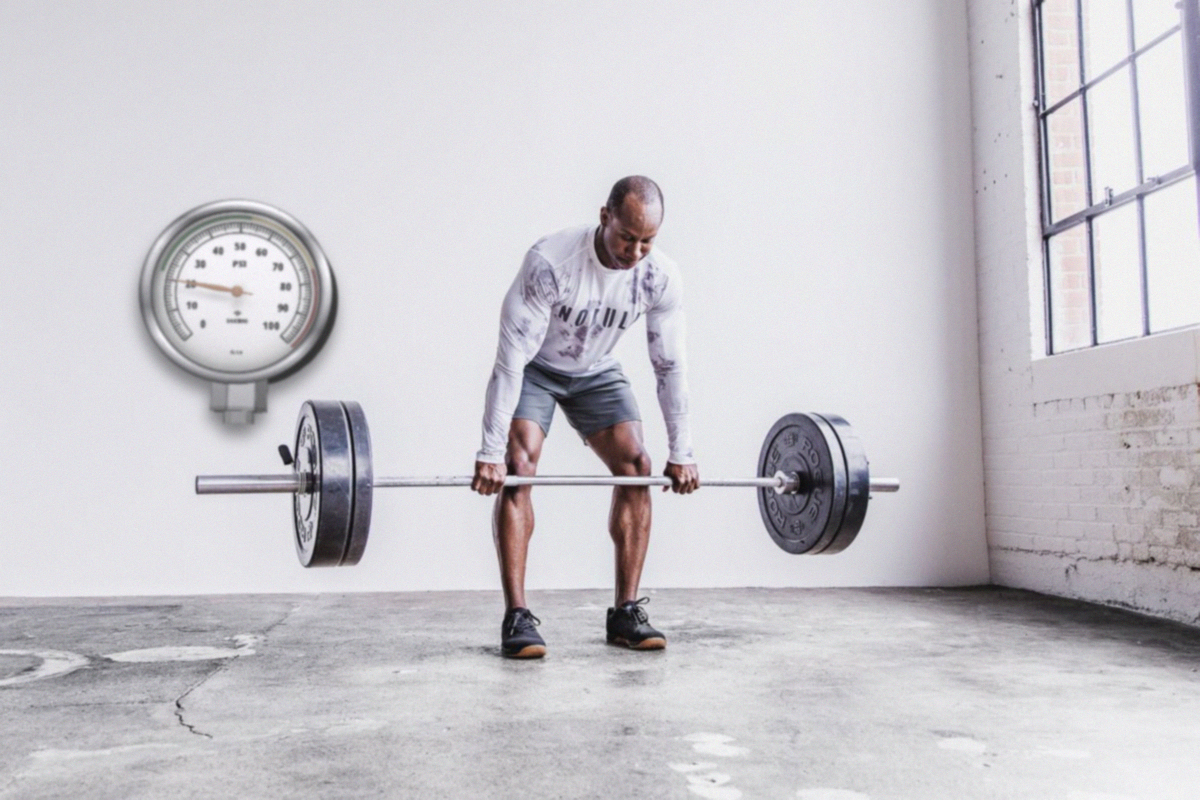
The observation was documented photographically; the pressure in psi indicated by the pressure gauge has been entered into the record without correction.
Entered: 20 psi
